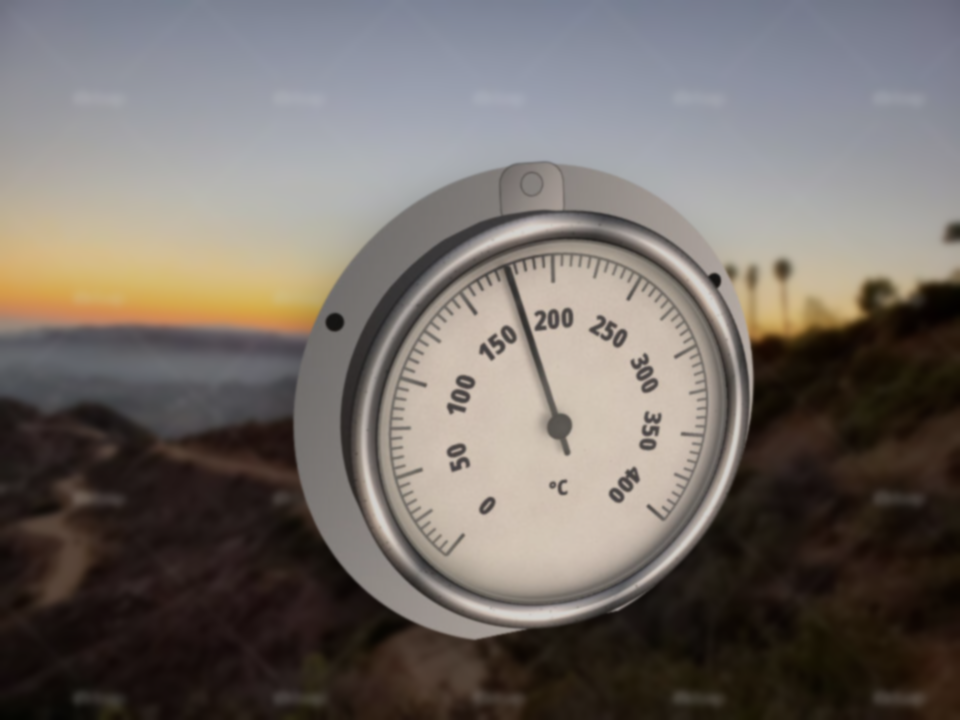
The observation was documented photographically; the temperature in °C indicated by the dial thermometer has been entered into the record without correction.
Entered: 175 °C
